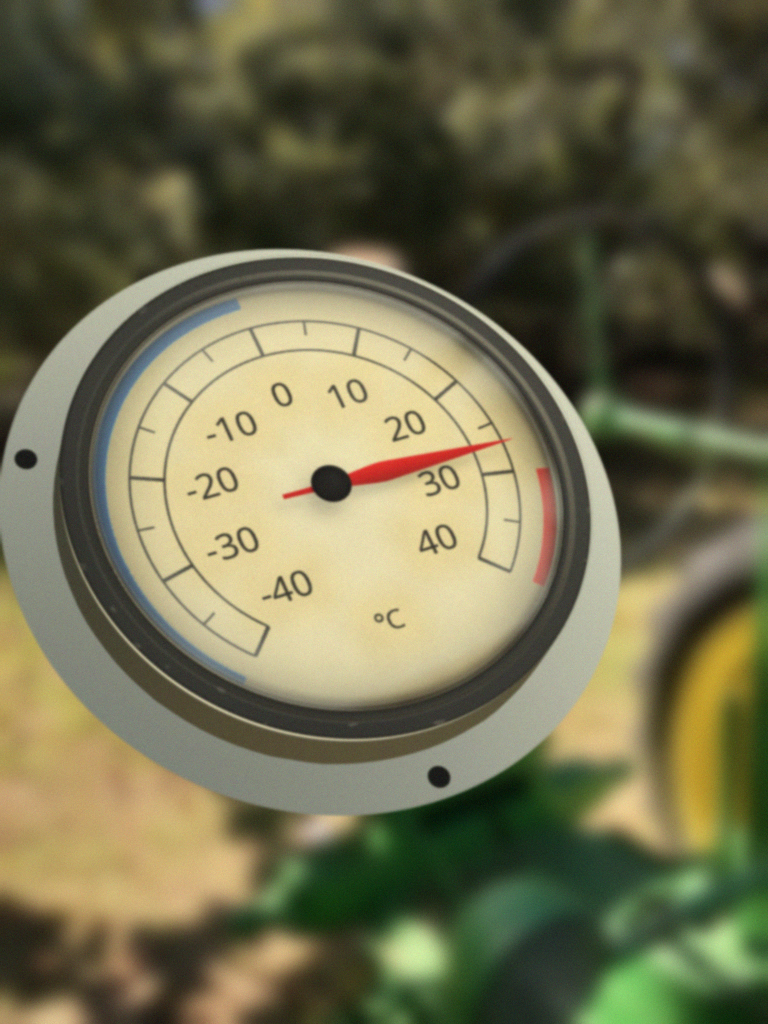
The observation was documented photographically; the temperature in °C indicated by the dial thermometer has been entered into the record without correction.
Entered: 27.5 °C
